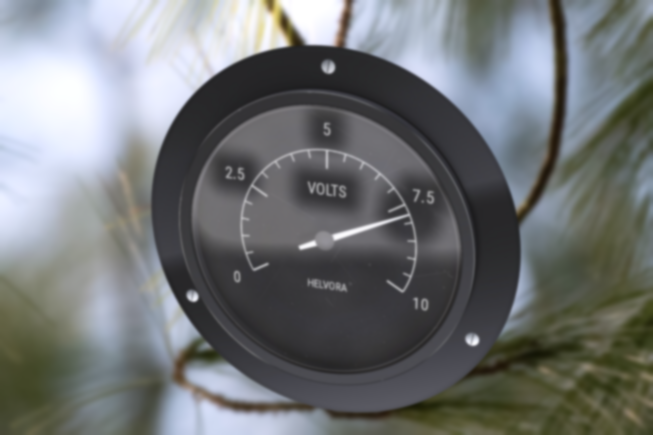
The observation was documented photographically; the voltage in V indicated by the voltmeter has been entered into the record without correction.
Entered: 7.75 V
